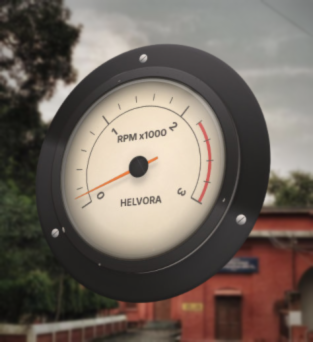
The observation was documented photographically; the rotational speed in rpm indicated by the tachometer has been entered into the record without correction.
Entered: 100 rpm
